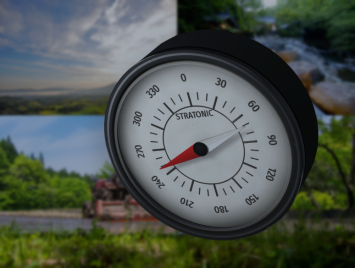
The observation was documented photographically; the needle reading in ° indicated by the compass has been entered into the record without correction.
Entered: 250 °
